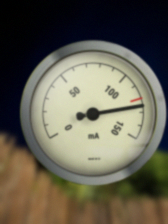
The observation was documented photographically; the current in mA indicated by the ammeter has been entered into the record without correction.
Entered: 125 mA
